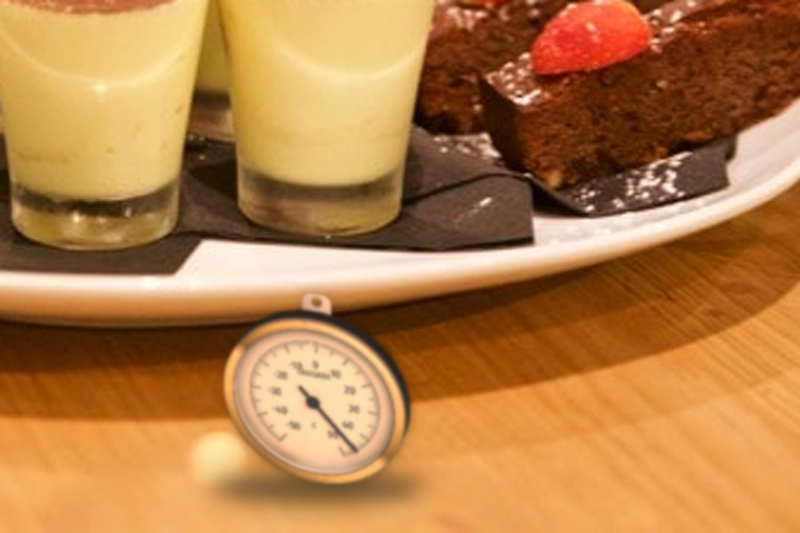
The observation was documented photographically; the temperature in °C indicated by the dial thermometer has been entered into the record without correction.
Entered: 45 °C
